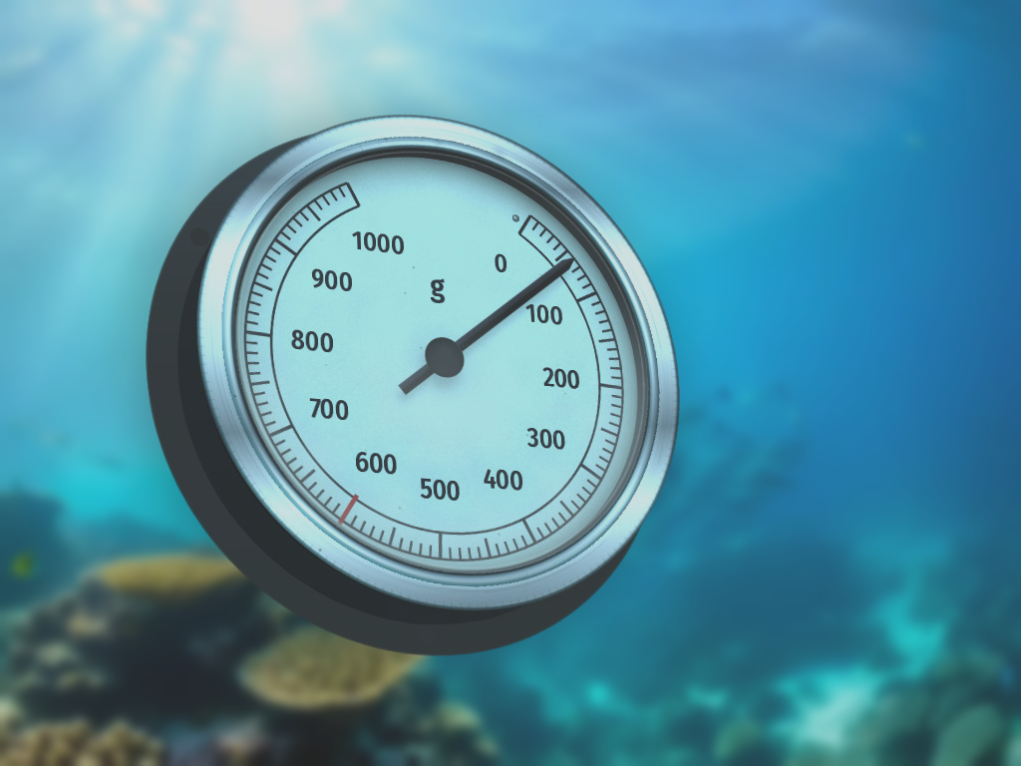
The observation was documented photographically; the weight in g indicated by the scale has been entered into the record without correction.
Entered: 60 g
